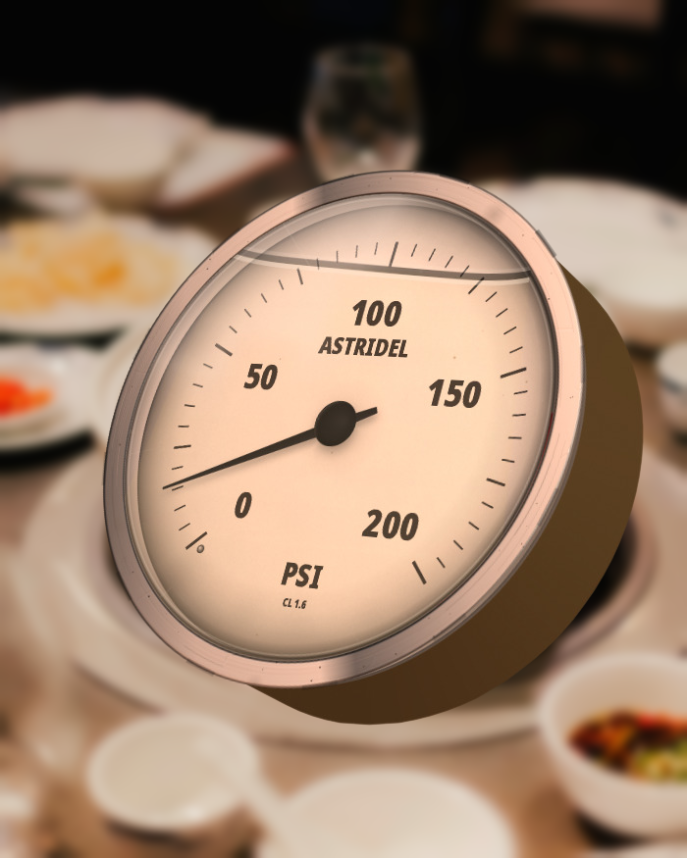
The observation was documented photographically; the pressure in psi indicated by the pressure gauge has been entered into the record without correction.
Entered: 15 psi
